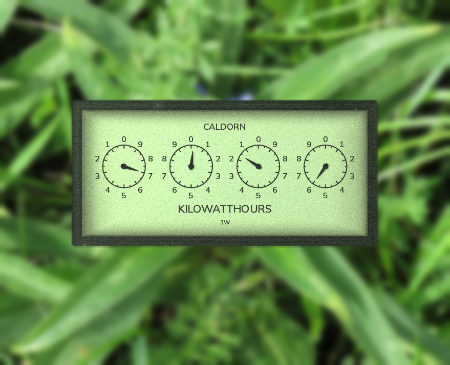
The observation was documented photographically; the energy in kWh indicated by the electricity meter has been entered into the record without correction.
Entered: 7016 kWh
